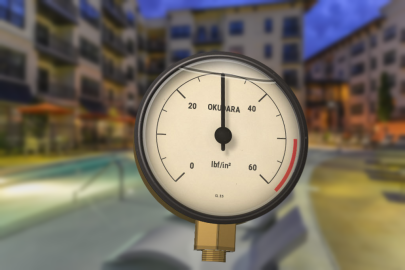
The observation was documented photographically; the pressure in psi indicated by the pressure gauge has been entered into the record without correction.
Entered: 30 psi
